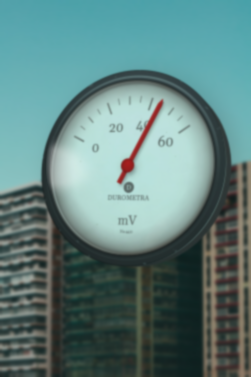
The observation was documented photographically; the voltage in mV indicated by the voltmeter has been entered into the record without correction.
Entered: 45 mV
